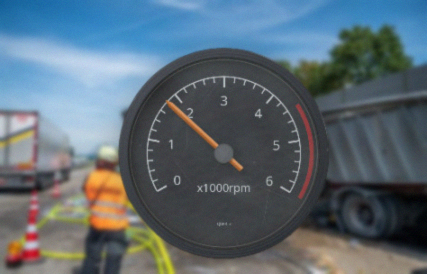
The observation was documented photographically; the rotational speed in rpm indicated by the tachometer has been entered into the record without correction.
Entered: 1800 rpm
